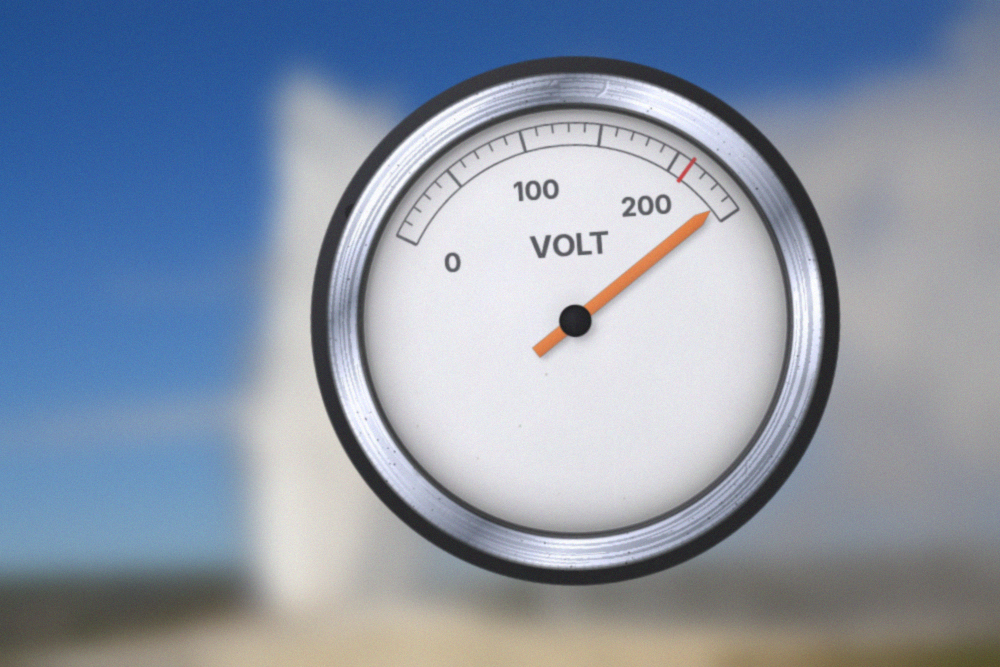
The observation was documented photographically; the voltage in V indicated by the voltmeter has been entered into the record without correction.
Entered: 240 V
